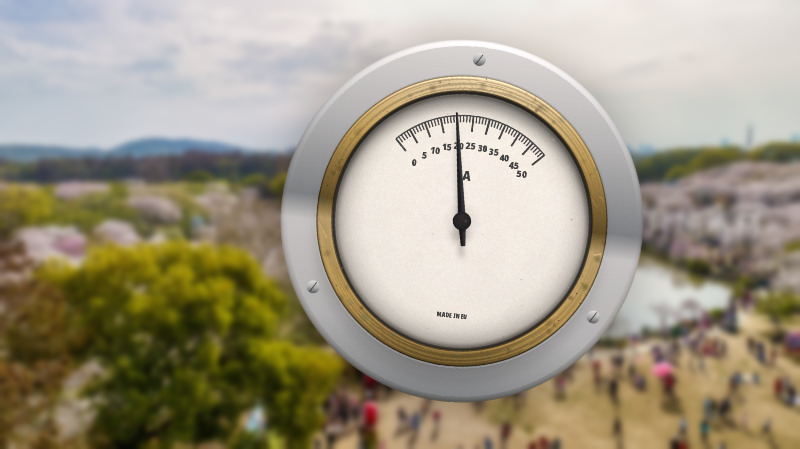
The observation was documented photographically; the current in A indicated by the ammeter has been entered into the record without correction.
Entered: 20 A
